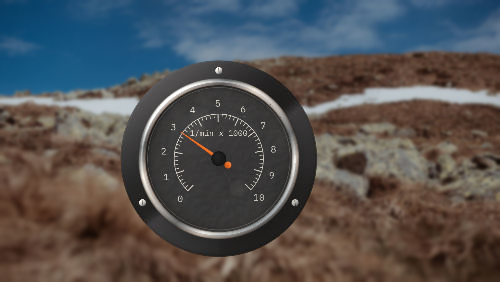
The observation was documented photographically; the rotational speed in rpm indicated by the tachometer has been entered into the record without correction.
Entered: 3000 rpm
